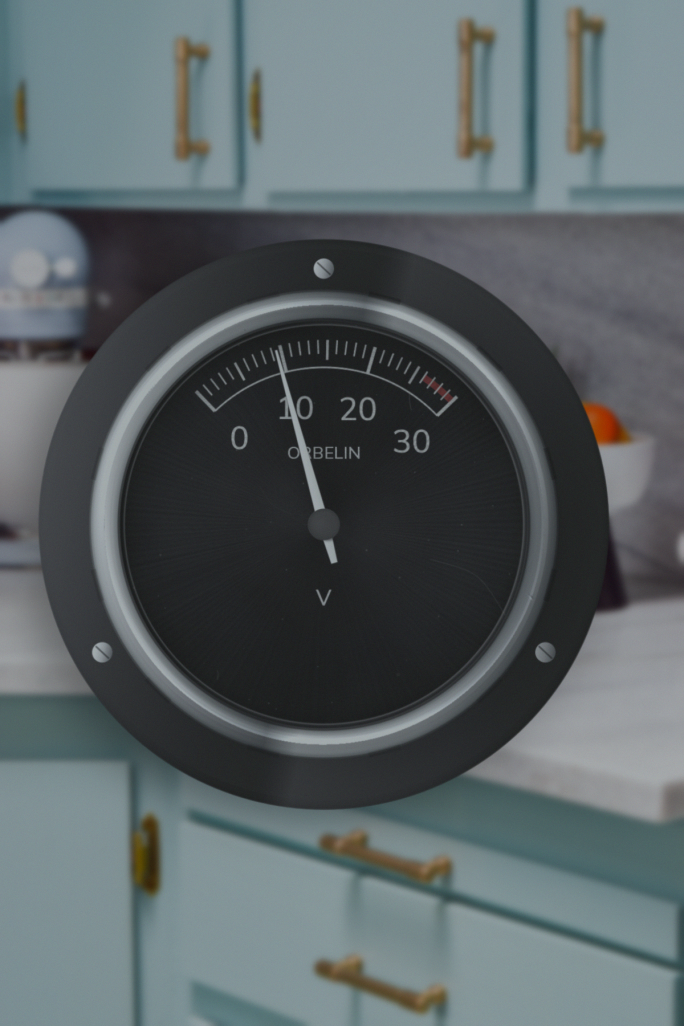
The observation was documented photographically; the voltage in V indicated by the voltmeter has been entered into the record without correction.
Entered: 9.5 V
